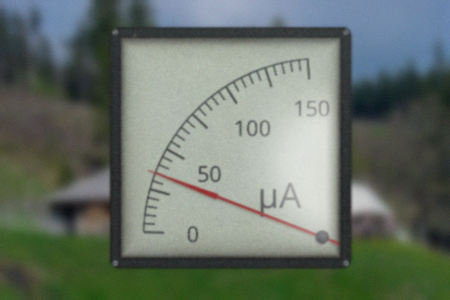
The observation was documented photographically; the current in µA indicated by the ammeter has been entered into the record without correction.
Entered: 35 µA
